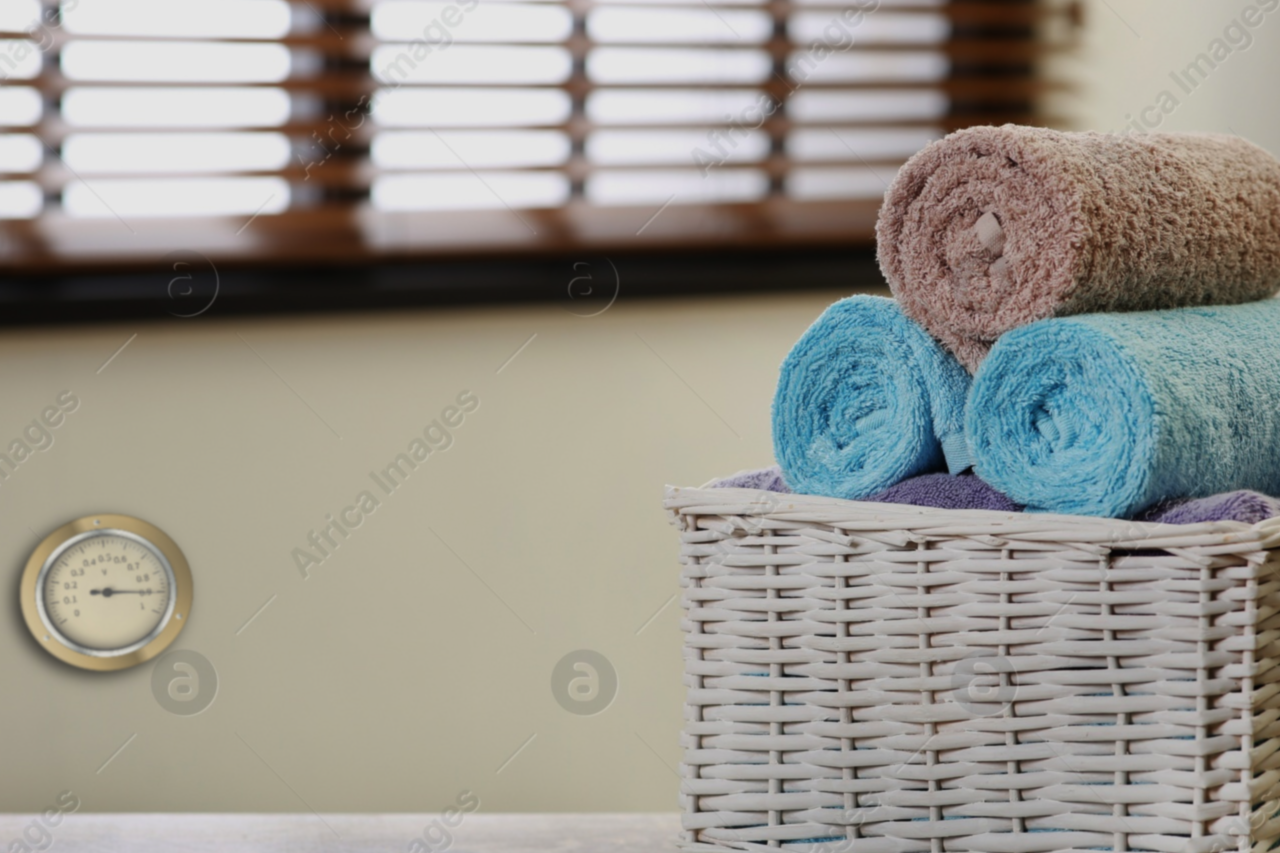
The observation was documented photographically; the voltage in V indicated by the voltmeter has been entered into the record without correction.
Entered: 0.9 V
